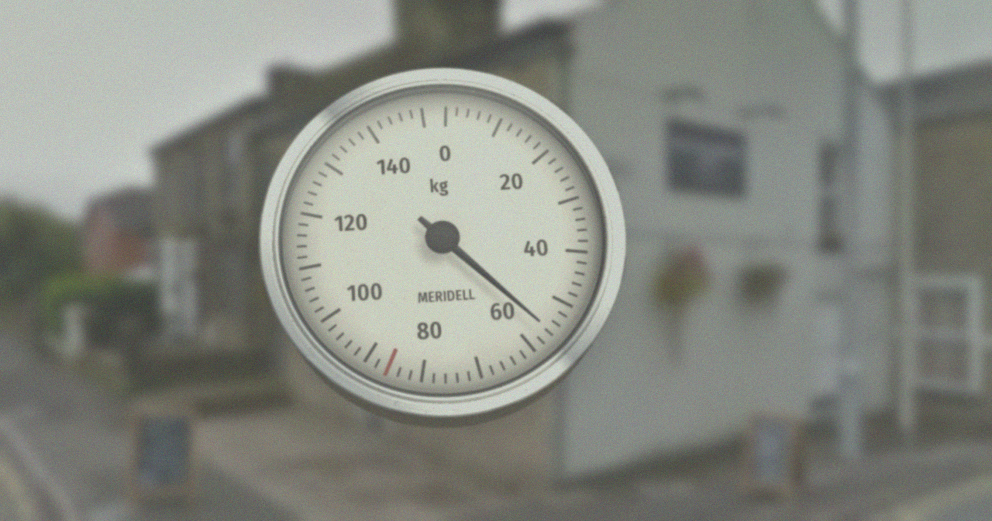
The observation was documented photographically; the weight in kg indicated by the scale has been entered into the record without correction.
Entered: 56 kg
